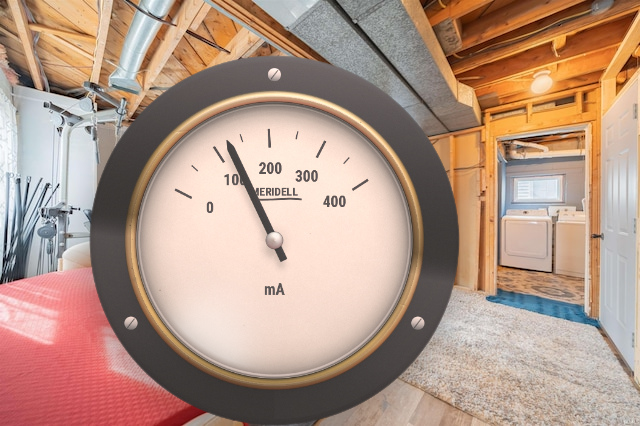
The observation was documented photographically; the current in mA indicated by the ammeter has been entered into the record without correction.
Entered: 125 mA
